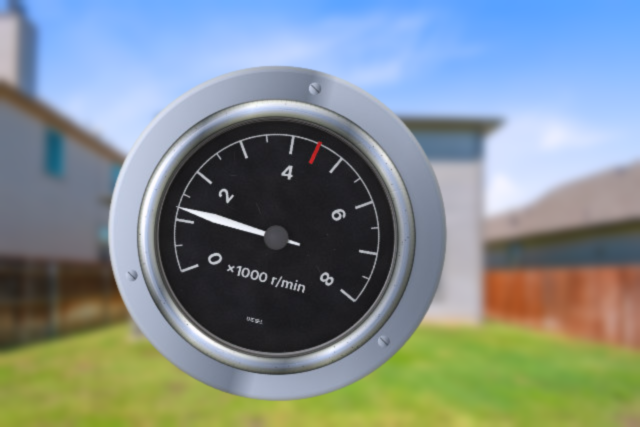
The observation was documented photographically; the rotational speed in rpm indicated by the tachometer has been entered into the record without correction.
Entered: 1250 rpm
